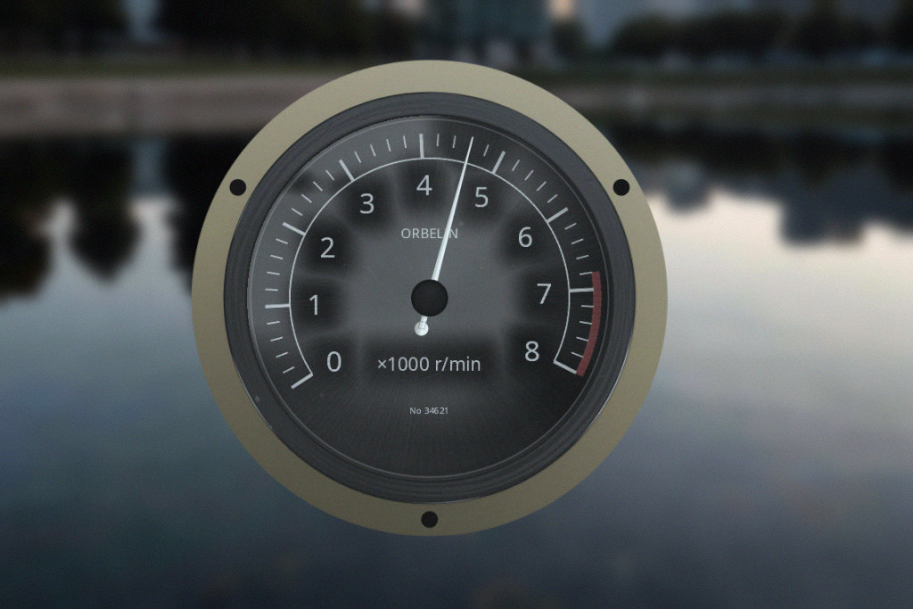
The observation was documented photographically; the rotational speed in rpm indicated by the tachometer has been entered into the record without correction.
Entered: 4600 rpm
